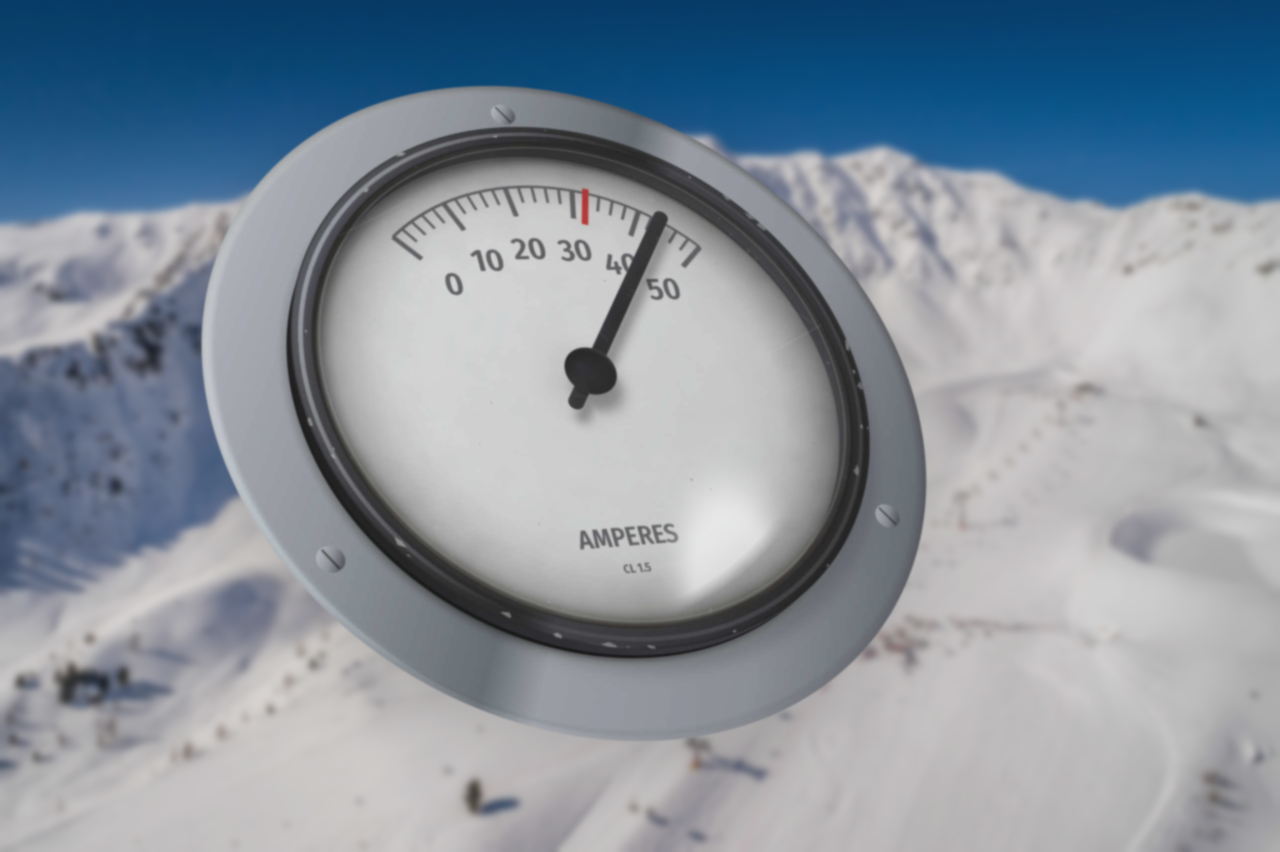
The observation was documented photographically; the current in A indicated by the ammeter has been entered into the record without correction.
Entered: 43 A
